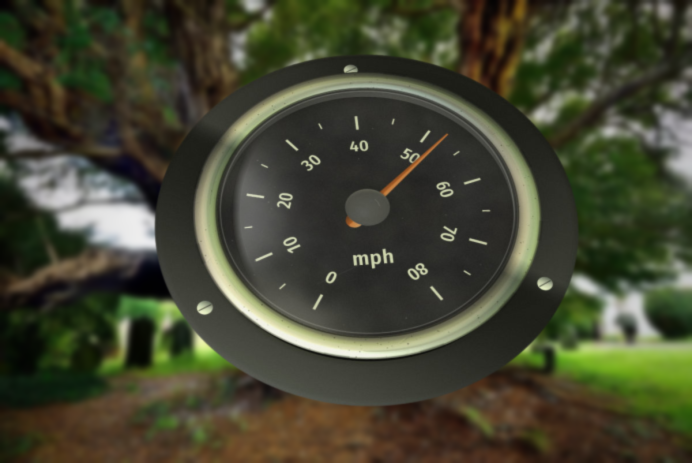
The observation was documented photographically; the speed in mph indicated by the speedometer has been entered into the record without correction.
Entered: 52.5 mph
